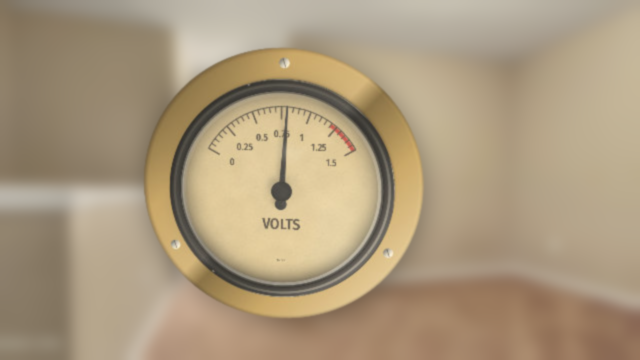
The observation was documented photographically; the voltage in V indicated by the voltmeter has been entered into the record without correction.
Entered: 0.8 V
